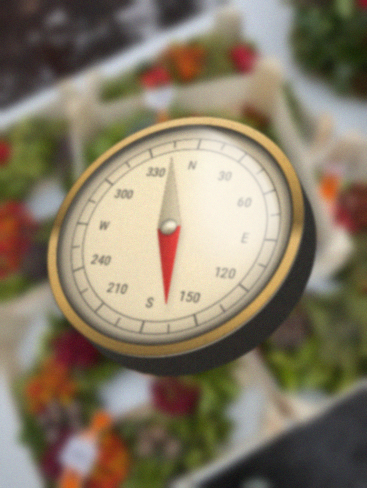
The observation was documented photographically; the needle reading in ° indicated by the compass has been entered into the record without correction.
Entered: 165 °
